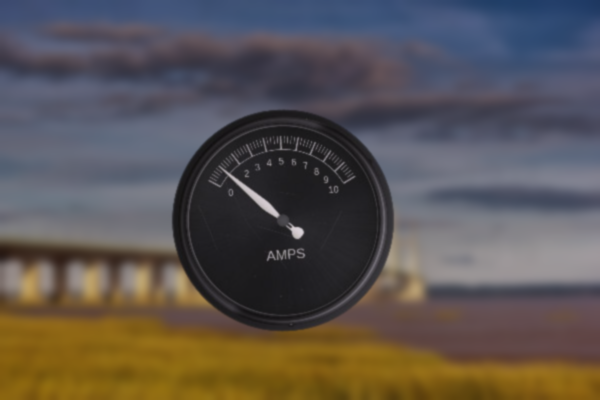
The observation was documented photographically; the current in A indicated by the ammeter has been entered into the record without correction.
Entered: 1 A
